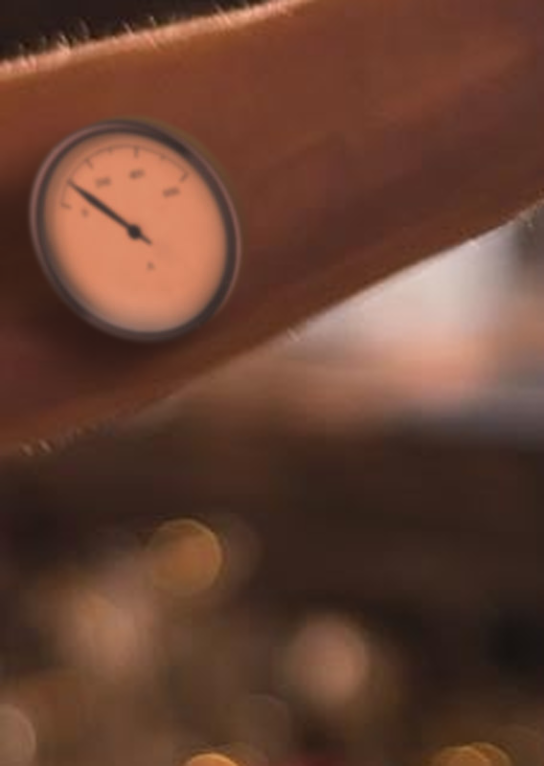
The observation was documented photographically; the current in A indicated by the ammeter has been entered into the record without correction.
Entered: 100 A
